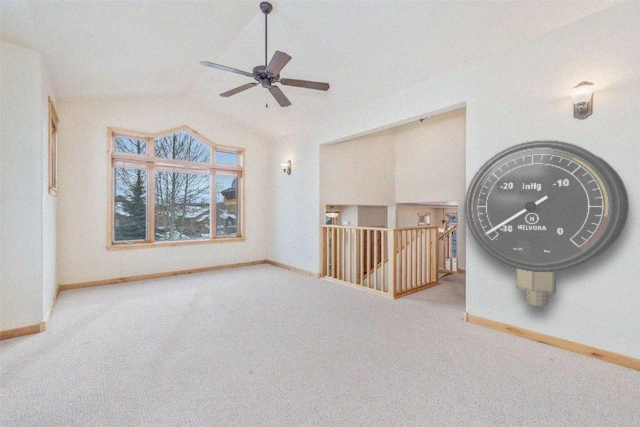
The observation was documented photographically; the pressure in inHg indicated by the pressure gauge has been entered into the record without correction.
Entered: -29 inHg
